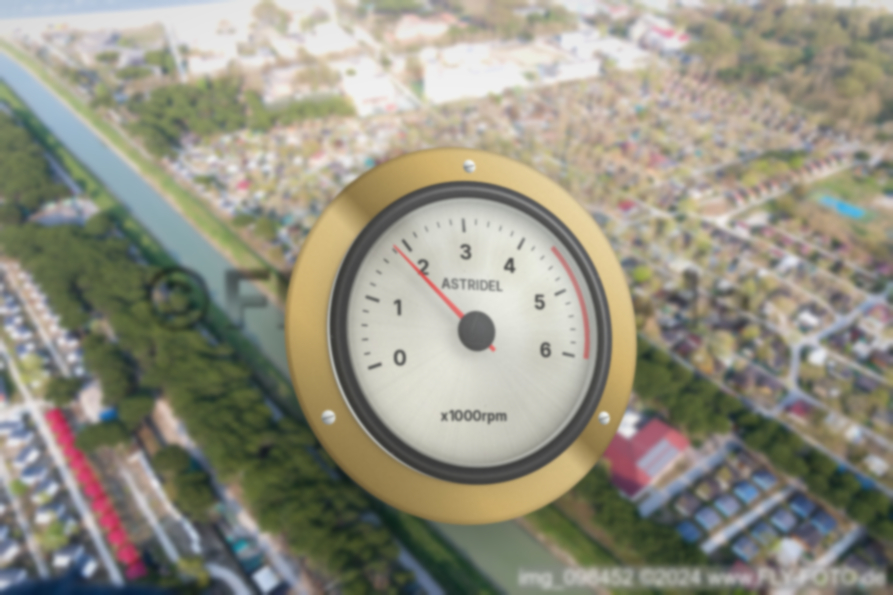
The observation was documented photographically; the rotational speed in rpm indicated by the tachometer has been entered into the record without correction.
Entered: 1800 rpm
